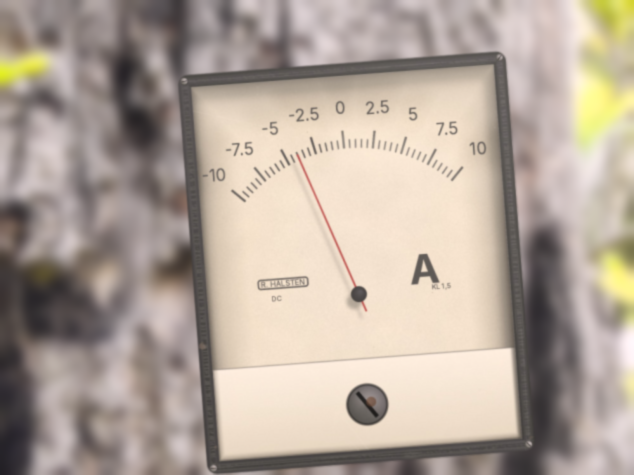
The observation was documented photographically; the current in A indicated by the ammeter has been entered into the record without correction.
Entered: -4 A
